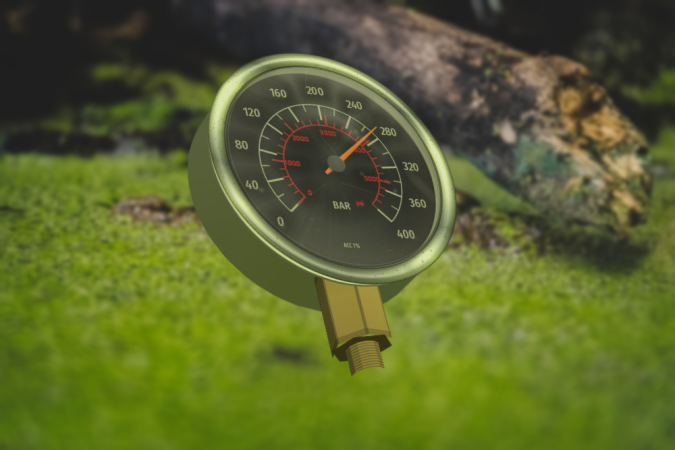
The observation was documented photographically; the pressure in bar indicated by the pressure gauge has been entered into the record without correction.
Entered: 270 bar
